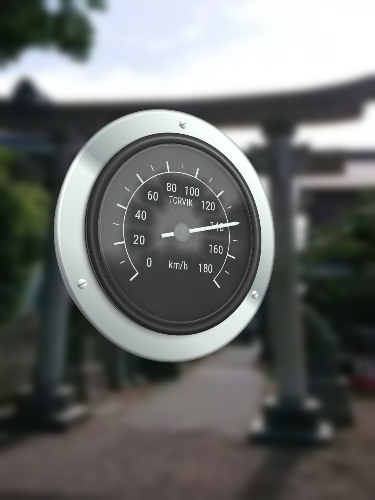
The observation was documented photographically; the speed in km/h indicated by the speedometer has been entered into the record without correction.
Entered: 140 km/h
